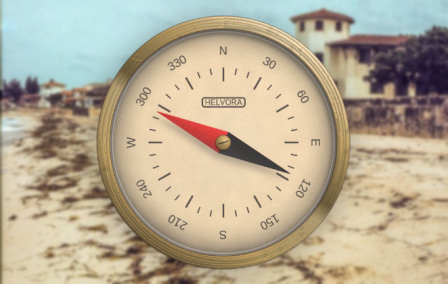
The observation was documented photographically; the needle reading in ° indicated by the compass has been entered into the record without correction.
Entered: 295 °
